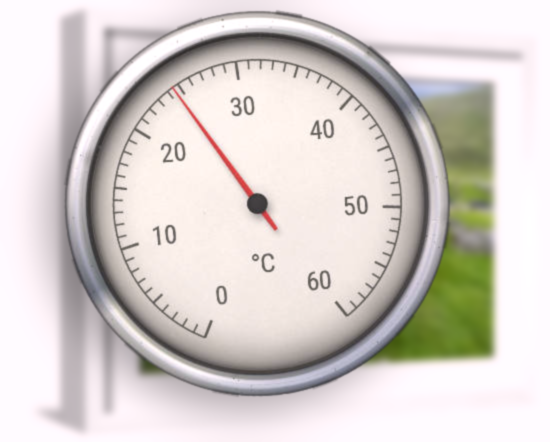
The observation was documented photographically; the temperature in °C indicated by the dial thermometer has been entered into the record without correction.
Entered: 24.5 °C
